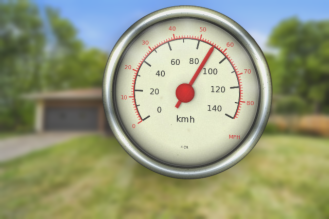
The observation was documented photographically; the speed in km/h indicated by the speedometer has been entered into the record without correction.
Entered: 90 km/h
